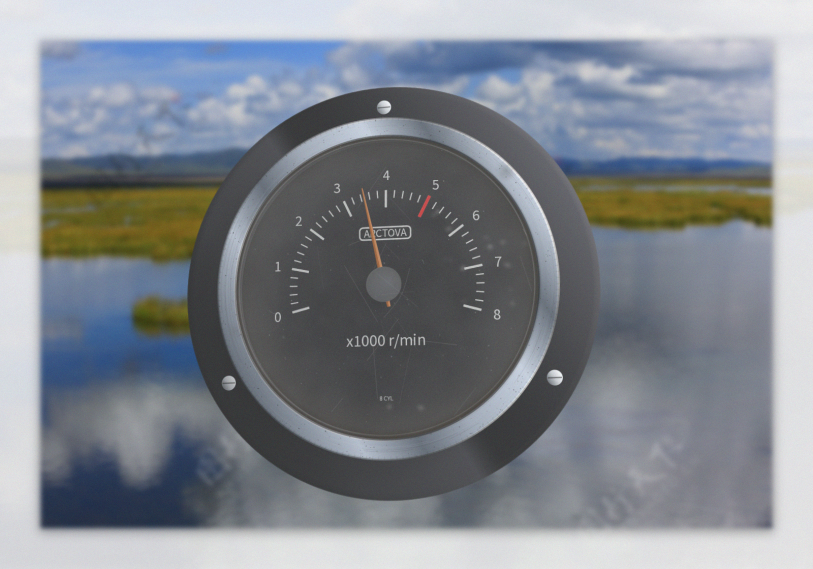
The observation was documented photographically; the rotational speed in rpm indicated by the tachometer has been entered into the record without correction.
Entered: 3500 rpm
